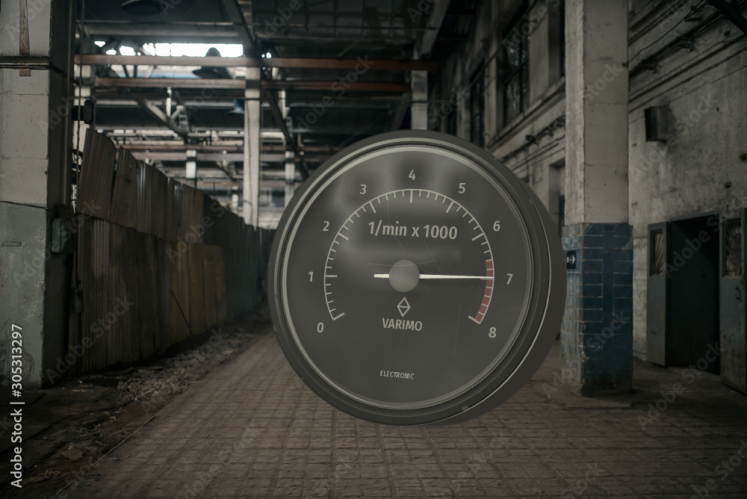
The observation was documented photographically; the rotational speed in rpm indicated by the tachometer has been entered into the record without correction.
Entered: 7000 rpm
